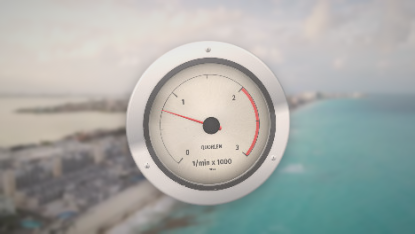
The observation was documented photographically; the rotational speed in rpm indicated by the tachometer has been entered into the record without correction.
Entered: 750 rpm
